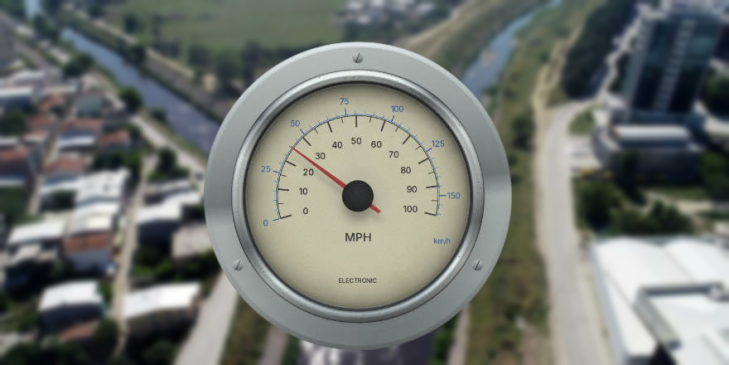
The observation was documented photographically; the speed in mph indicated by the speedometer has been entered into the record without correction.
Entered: 25 mph
